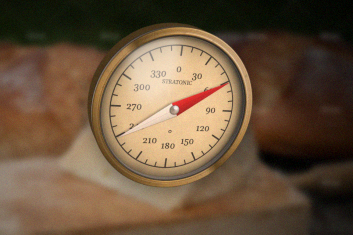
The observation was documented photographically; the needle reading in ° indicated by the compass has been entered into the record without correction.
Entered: 60 °
